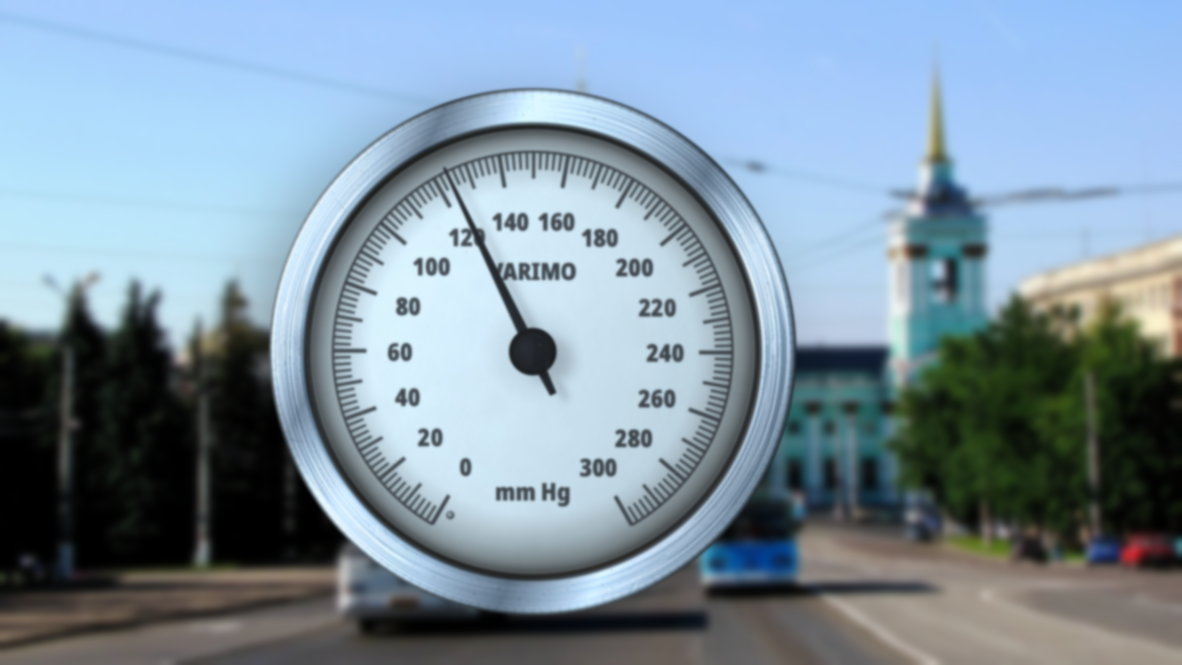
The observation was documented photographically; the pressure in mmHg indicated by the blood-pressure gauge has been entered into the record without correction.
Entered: 124 mmHg
